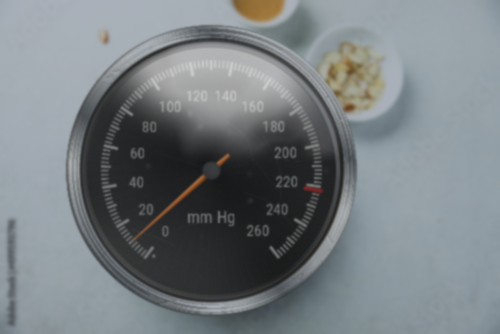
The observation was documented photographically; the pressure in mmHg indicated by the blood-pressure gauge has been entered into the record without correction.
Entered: 10 mmHg
